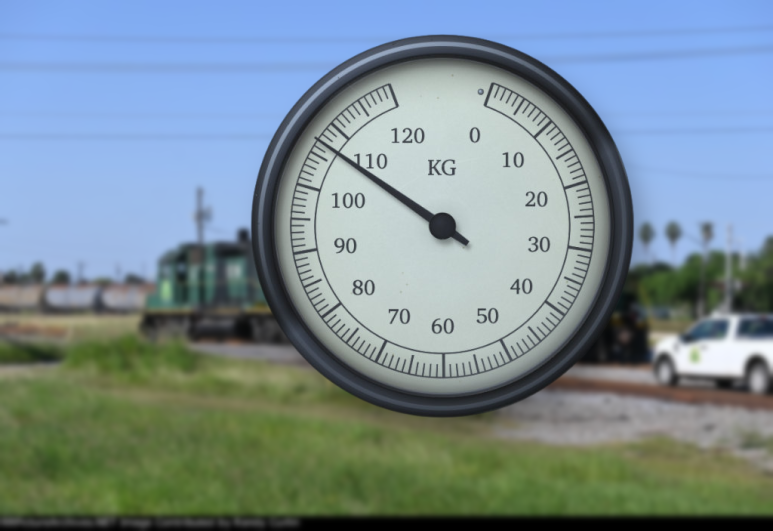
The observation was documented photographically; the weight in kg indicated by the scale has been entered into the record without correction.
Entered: 107 kg
